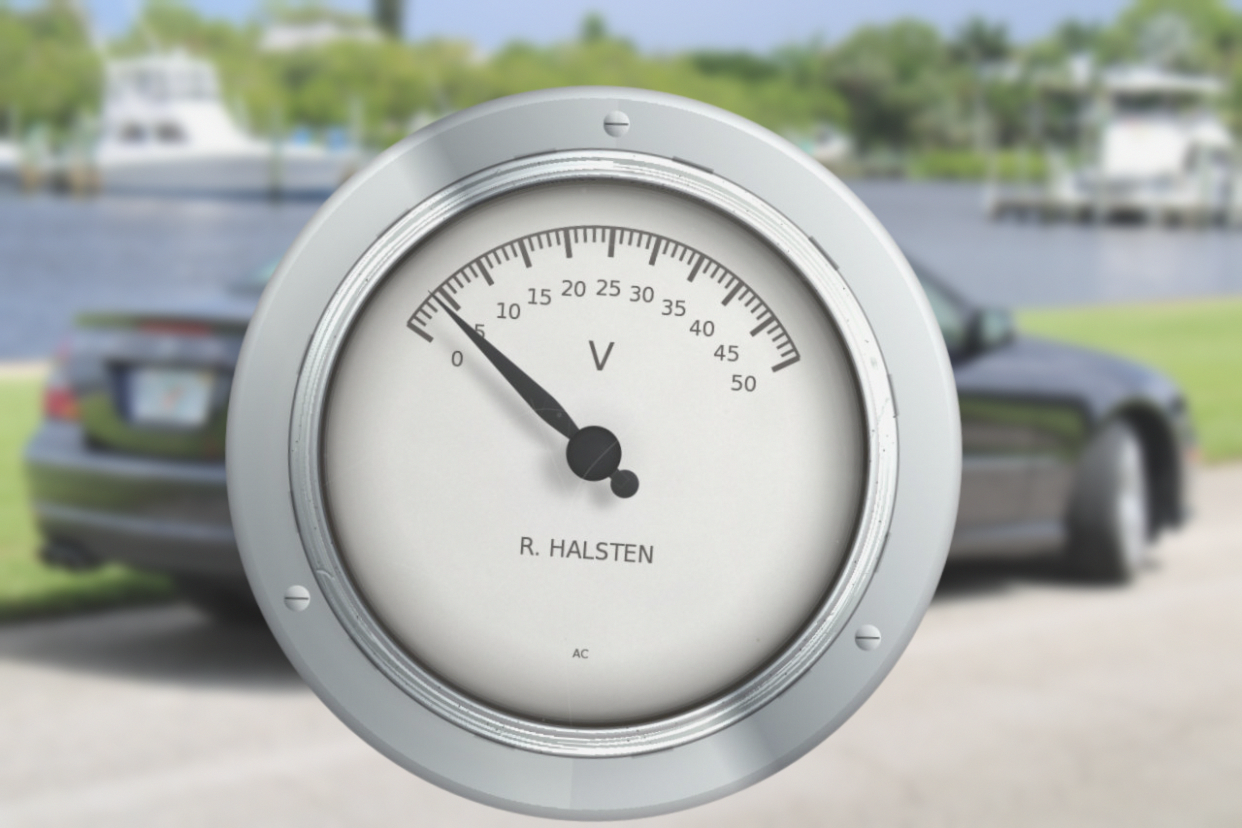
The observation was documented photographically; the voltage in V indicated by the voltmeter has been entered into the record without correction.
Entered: 4 V
